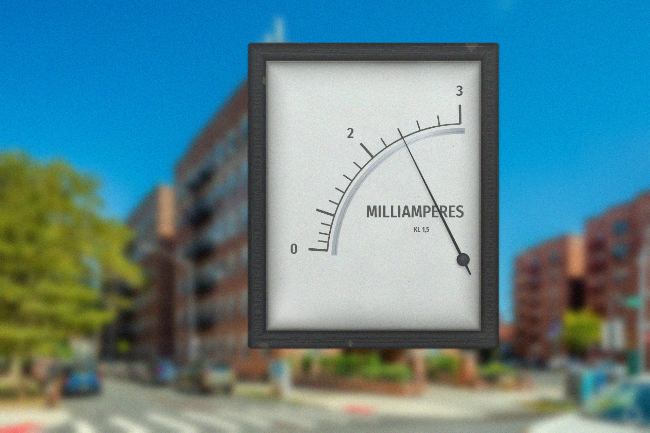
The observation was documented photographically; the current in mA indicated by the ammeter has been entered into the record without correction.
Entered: 2.4 mA
